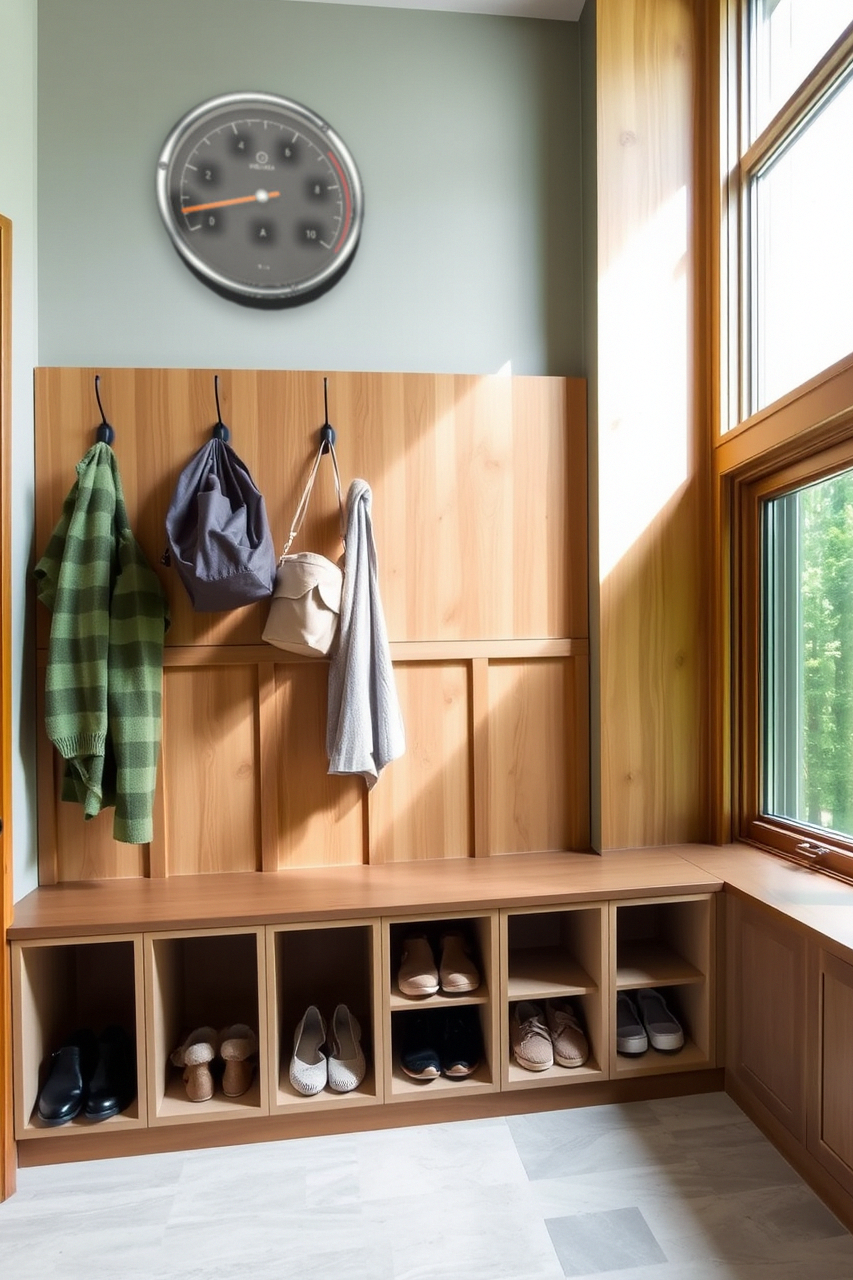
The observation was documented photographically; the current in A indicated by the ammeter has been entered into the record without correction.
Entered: 0.5 A
